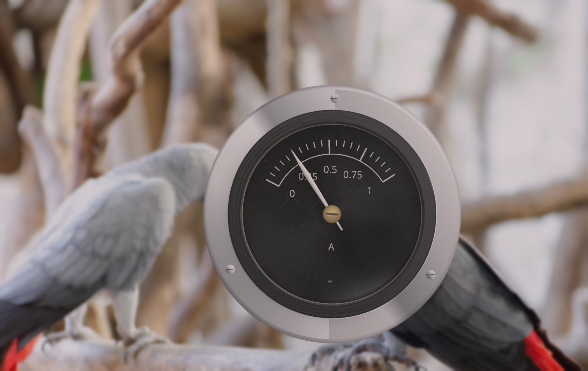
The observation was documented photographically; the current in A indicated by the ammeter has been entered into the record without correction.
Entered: 0.25 A
